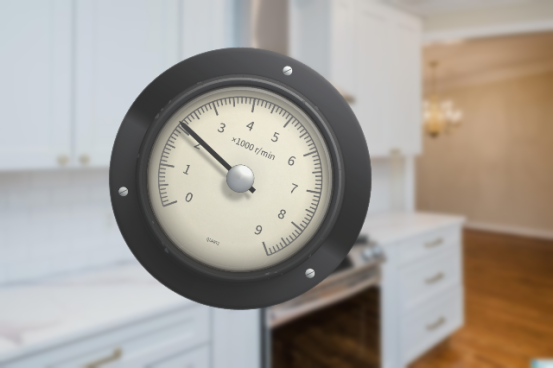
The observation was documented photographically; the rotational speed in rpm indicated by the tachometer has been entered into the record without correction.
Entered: 2100 rpm
